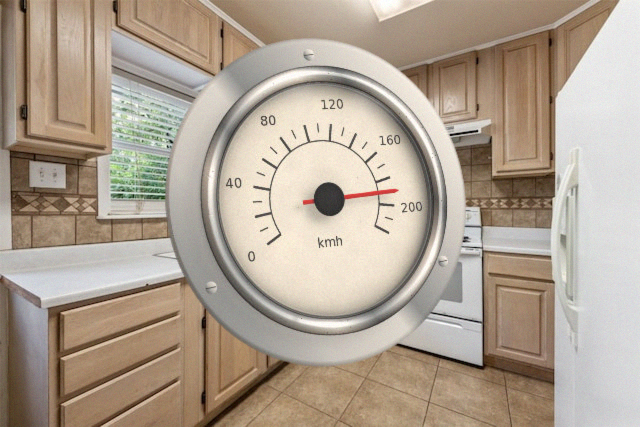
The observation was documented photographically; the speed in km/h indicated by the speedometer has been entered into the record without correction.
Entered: 190 km/h
